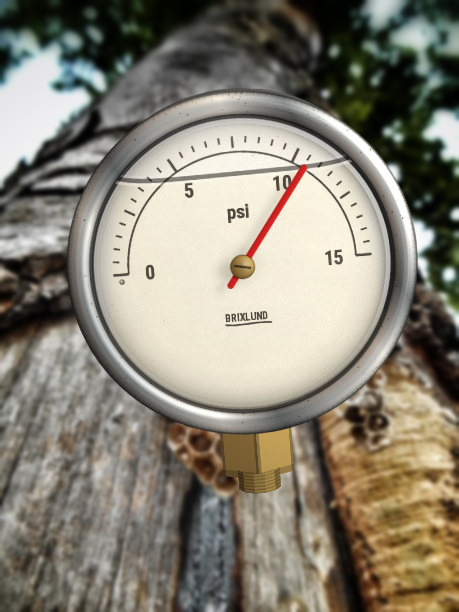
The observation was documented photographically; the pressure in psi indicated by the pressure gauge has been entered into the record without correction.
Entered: 10.5 psi
